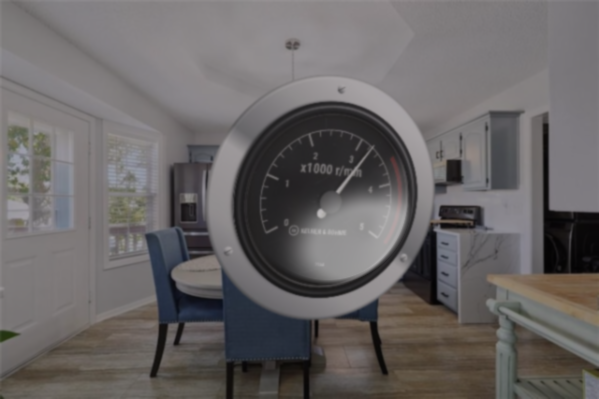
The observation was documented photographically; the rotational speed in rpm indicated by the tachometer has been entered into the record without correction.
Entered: 3200 rpm
